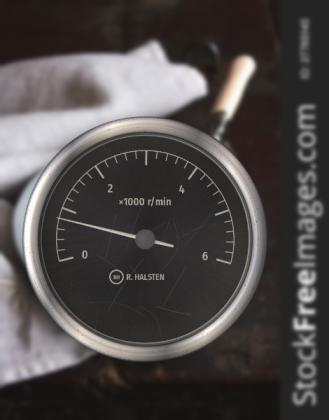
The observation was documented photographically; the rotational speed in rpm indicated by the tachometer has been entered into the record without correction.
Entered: 800 rpm
